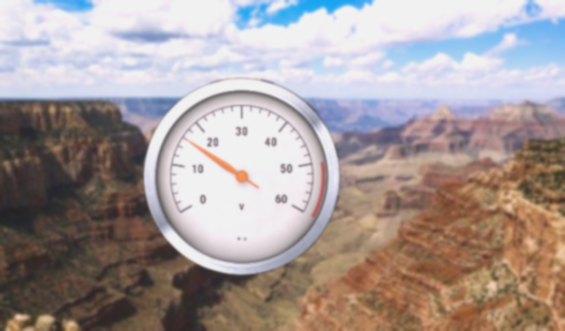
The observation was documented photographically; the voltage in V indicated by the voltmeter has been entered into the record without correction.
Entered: 16 V
